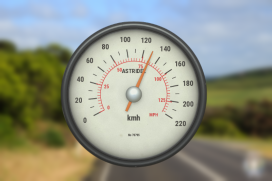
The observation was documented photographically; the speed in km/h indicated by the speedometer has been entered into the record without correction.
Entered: 130 km/h
